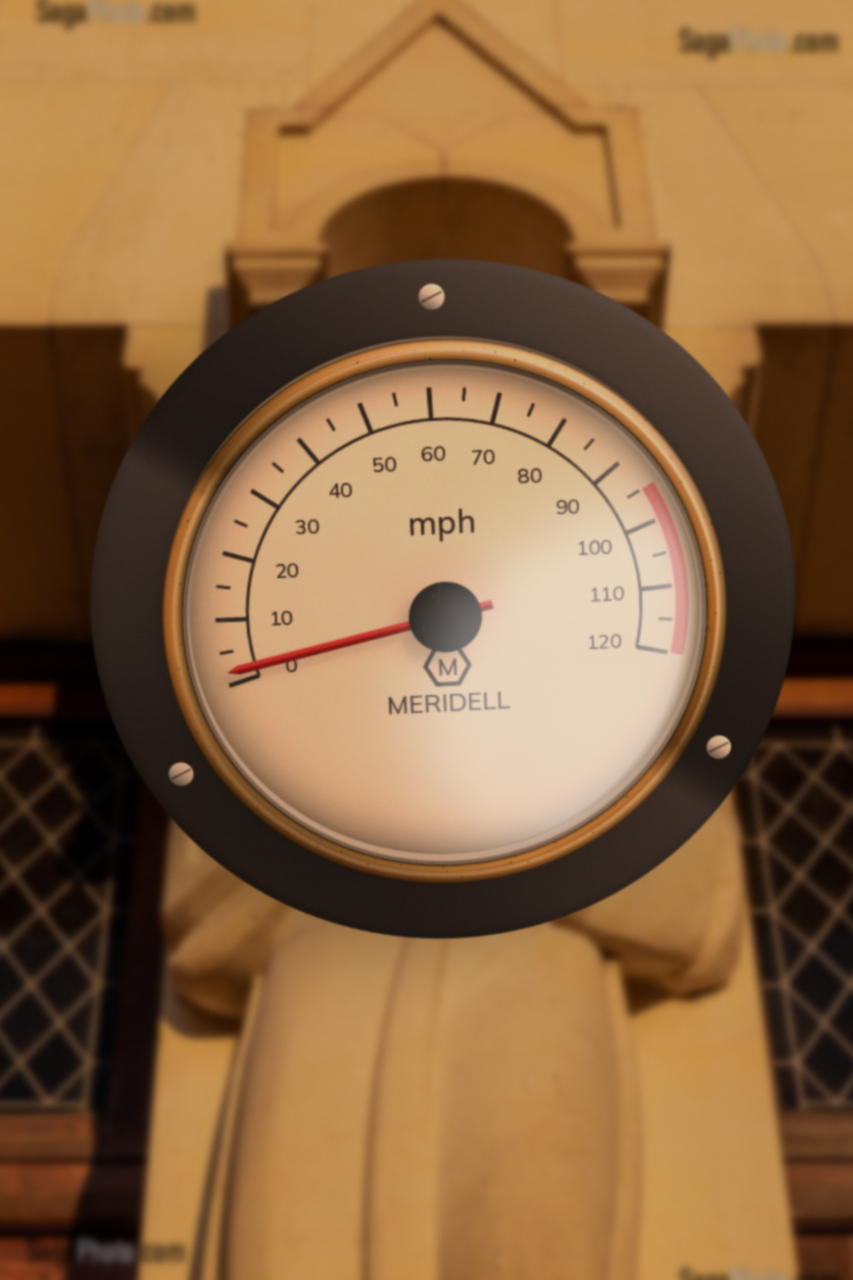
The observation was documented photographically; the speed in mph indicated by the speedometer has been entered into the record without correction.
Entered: 2.5 mph
